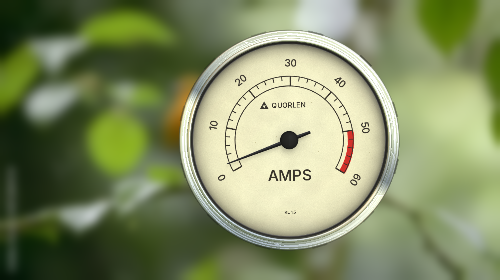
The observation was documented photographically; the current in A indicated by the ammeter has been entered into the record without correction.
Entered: 2 A
